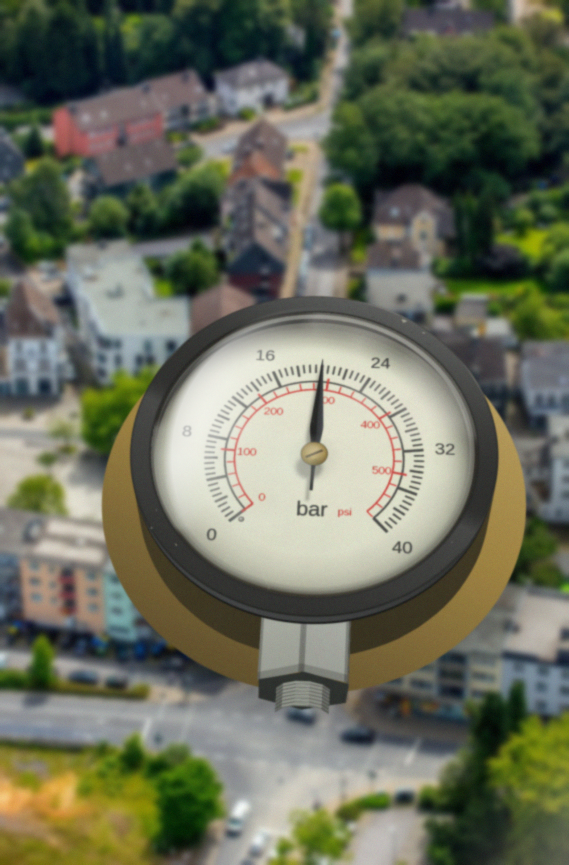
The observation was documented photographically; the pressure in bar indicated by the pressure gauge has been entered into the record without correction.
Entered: 20 bar
